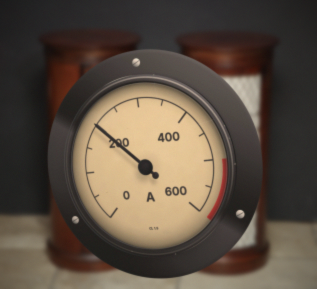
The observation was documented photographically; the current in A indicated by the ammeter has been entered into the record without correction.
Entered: 200 A
